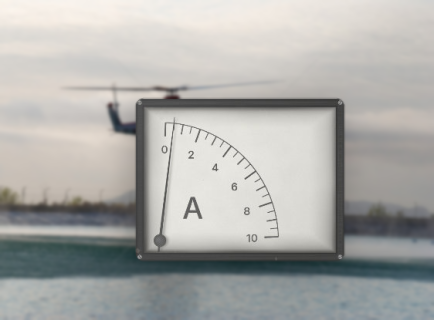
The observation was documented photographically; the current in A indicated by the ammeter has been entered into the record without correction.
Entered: 0.5 A
